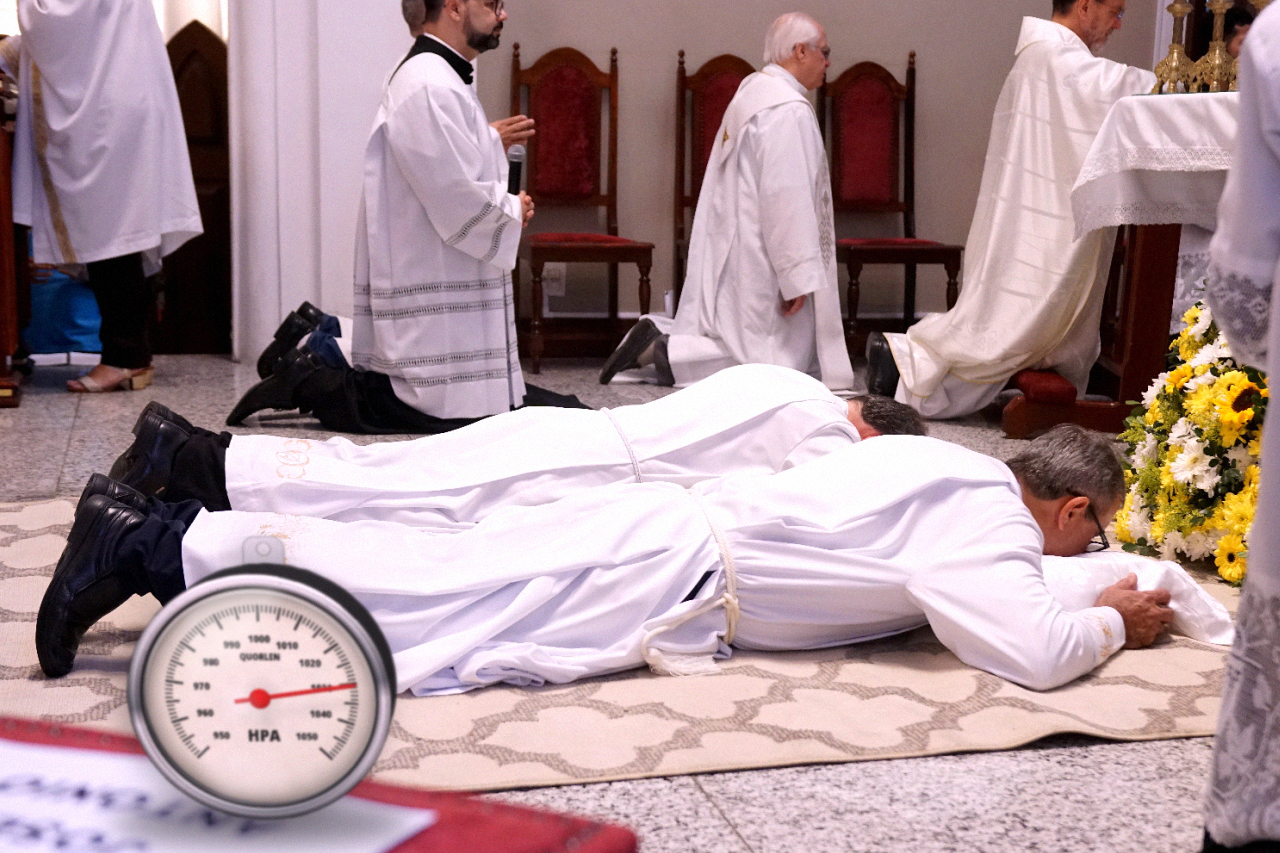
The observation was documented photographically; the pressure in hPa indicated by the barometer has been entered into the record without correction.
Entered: 1030 hPa
